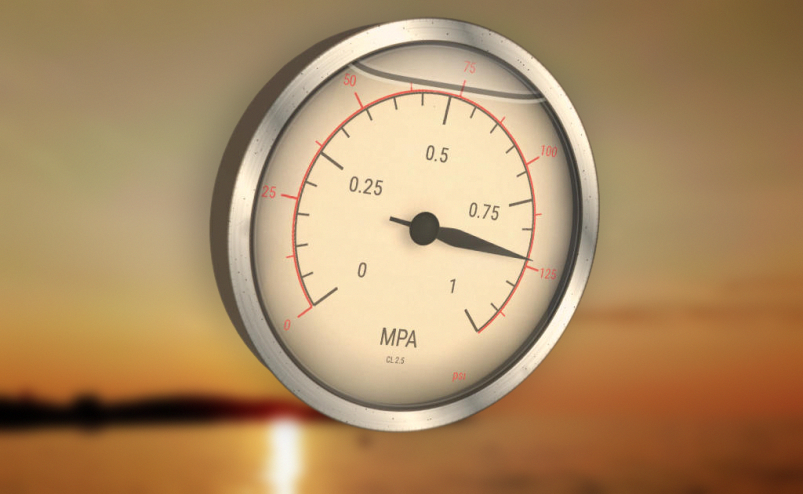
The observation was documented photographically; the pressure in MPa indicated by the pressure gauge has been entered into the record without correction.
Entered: 0.85 MPa
